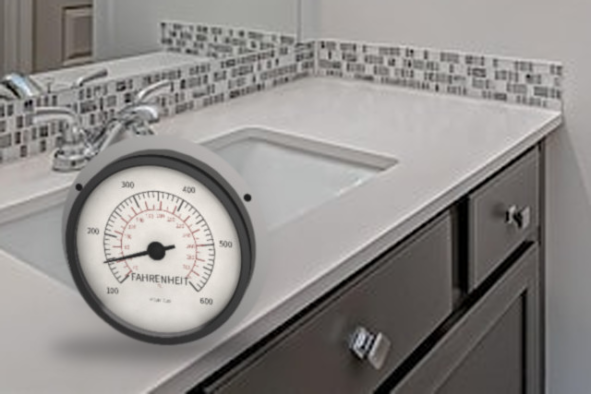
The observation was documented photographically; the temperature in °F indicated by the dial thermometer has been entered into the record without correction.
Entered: 150 °F
